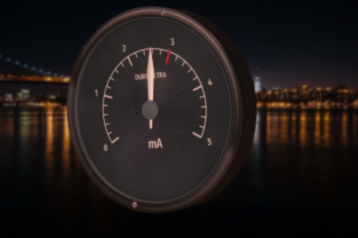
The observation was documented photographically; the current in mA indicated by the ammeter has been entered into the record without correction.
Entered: 2.6 mA
